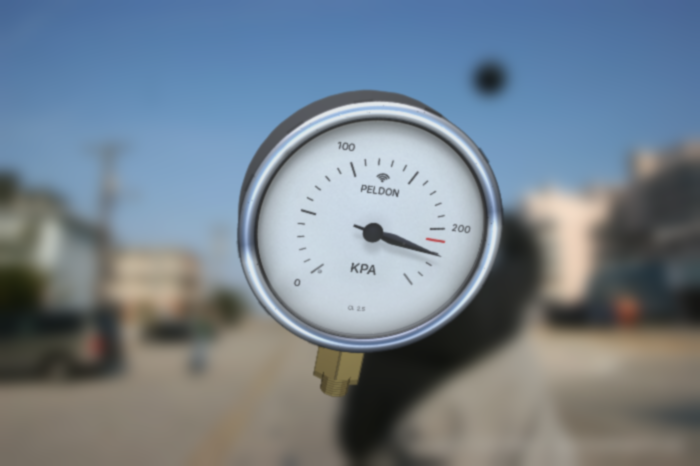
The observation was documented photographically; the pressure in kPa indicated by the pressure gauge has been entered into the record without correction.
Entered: 220 kPa
